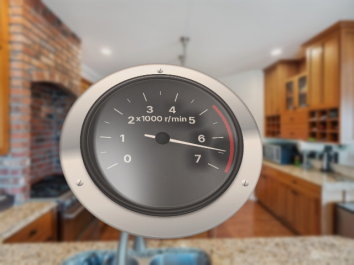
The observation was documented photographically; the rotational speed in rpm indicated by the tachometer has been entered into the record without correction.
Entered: 6500 rpm
